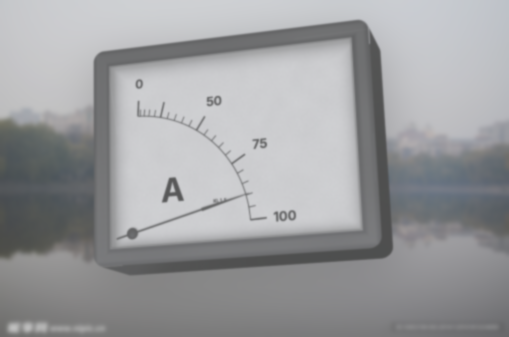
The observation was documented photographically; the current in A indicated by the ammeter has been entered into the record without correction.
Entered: 90 A
